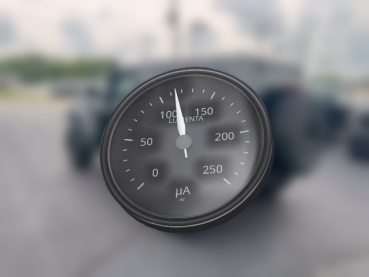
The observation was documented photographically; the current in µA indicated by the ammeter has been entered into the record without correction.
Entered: 115 µA
